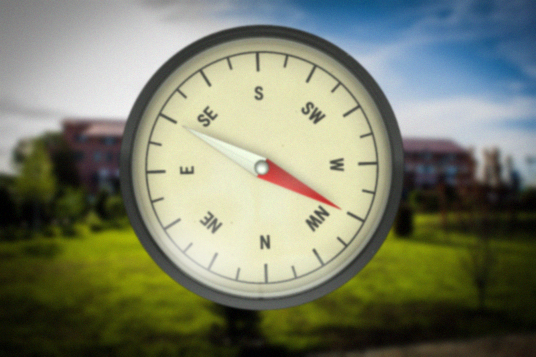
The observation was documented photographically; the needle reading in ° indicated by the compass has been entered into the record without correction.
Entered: 300 °
